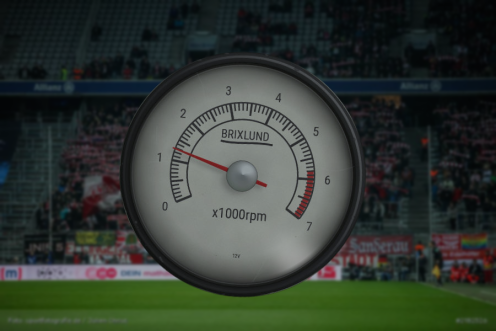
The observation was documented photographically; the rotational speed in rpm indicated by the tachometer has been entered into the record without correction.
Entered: 1300 rpm
